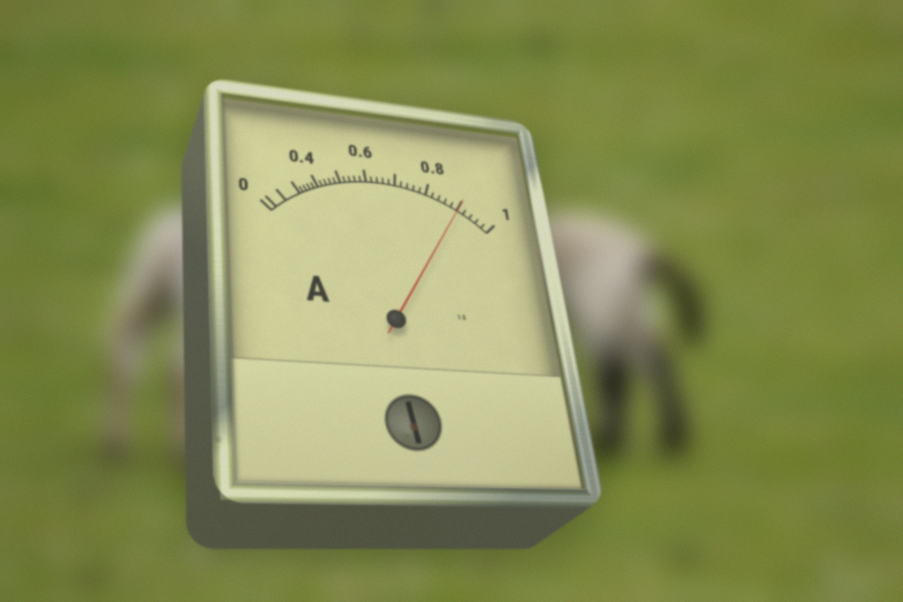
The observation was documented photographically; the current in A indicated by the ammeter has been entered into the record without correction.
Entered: 0.9 A
